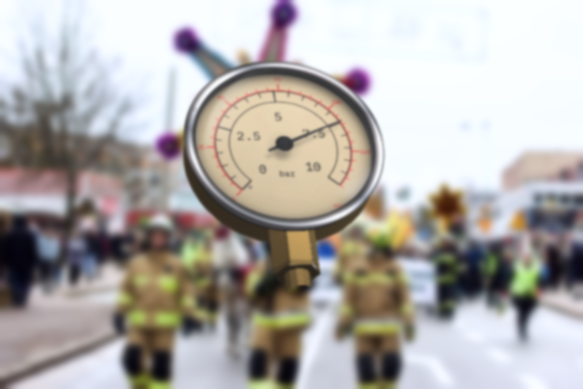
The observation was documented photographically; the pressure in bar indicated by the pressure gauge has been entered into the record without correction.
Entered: 7.5 bar
